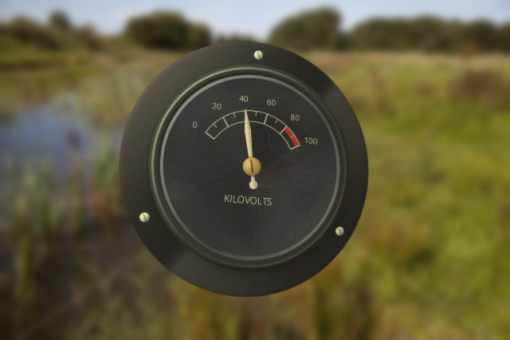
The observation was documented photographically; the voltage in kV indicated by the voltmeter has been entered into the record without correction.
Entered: 40 kV
